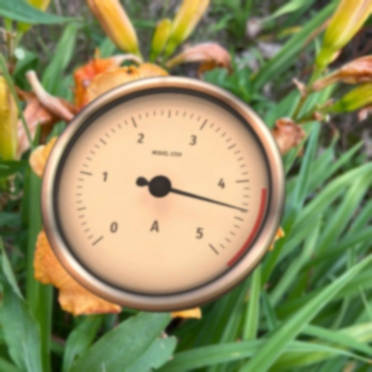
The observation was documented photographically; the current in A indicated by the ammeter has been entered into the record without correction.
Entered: 4.4 A
